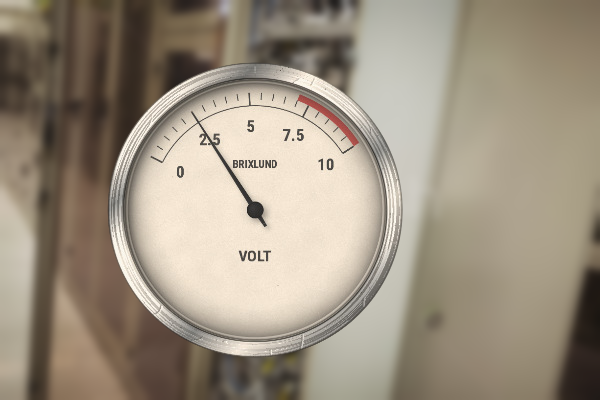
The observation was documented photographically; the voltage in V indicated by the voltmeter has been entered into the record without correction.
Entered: 2.5 V
